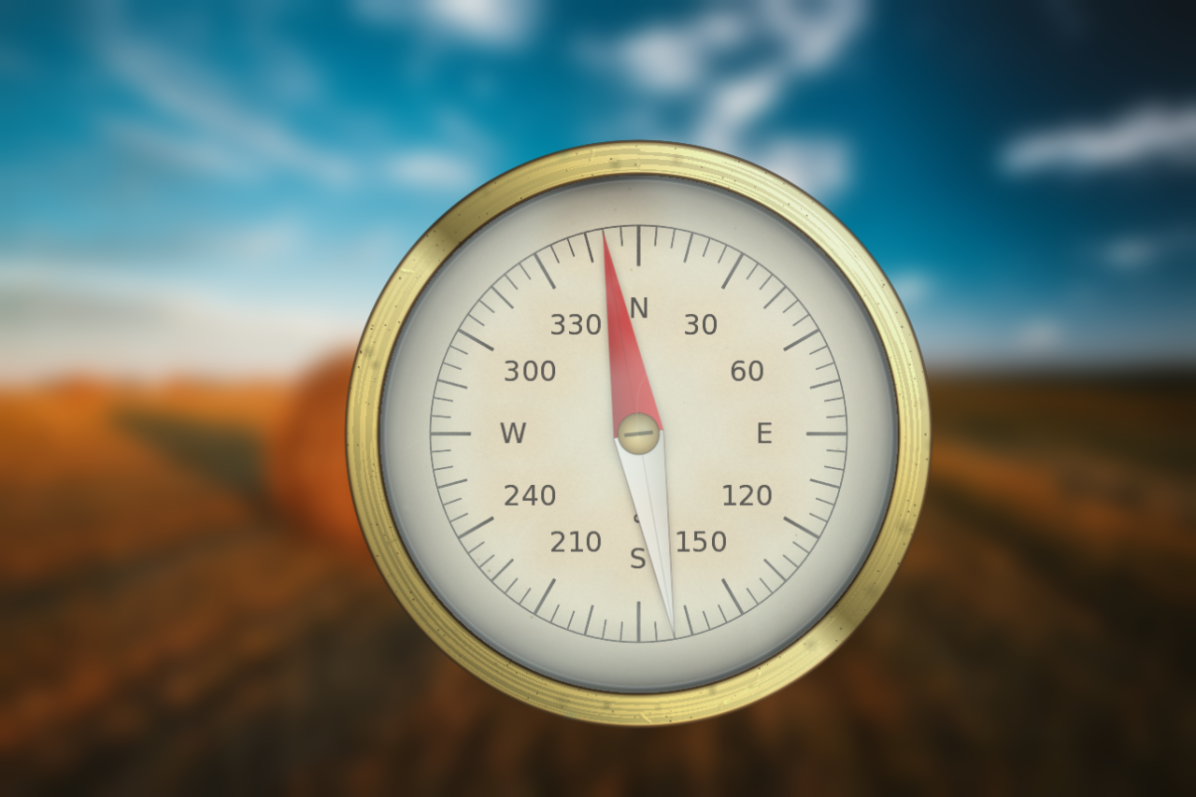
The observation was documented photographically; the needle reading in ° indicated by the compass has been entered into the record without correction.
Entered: 350 °
